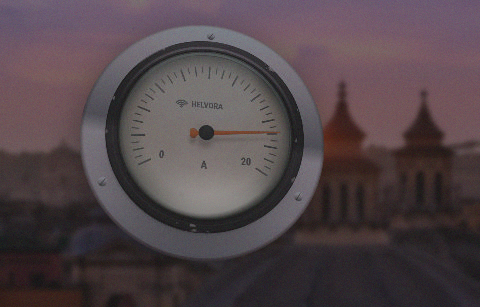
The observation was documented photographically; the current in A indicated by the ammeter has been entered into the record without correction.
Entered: 17 A
